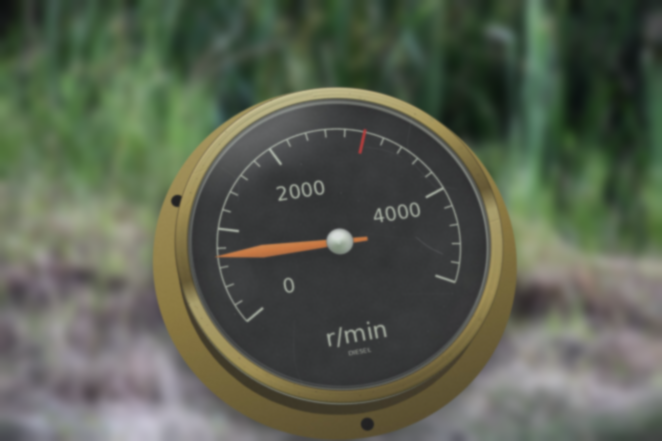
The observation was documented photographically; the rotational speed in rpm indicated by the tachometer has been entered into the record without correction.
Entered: 700 rpm
